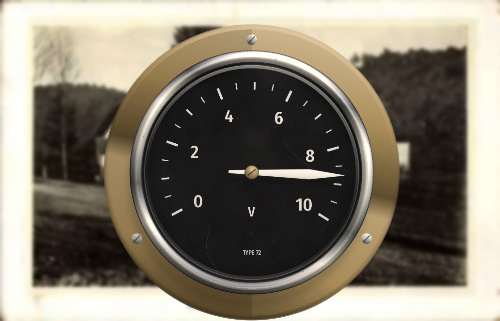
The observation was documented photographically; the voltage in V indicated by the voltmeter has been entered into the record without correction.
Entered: 8.75 V
